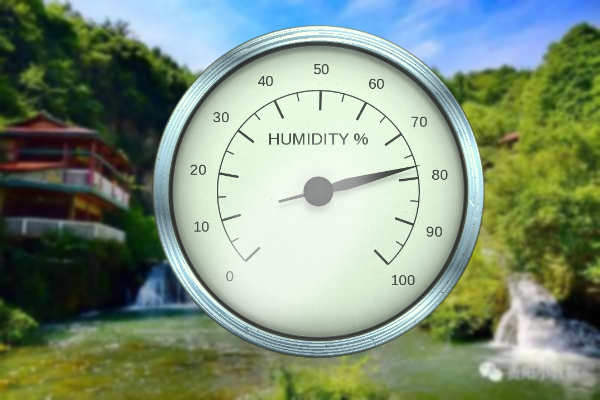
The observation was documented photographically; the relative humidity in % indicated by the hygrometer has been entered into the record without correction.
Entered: 77.5 %
